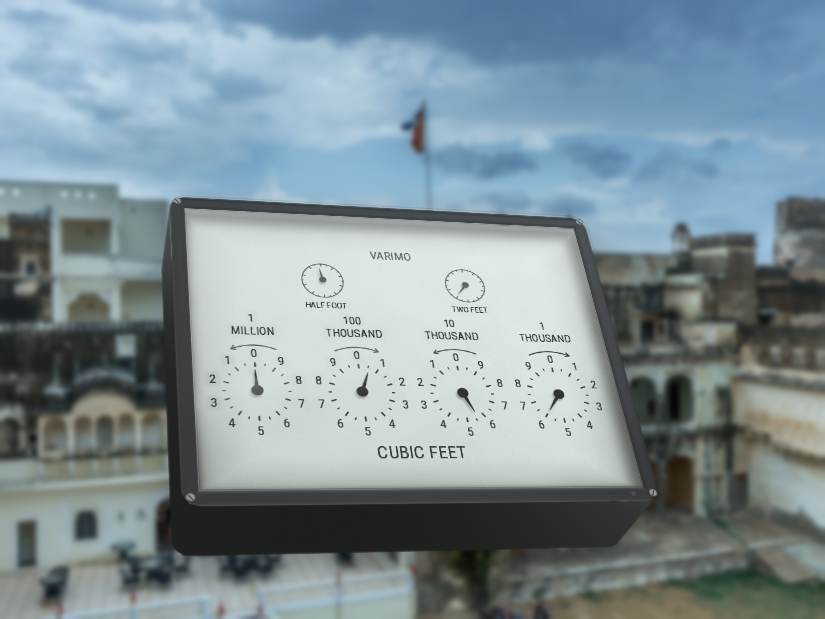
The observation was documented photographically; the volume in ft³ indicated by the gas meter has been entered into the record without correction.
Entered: 5600 ft³
